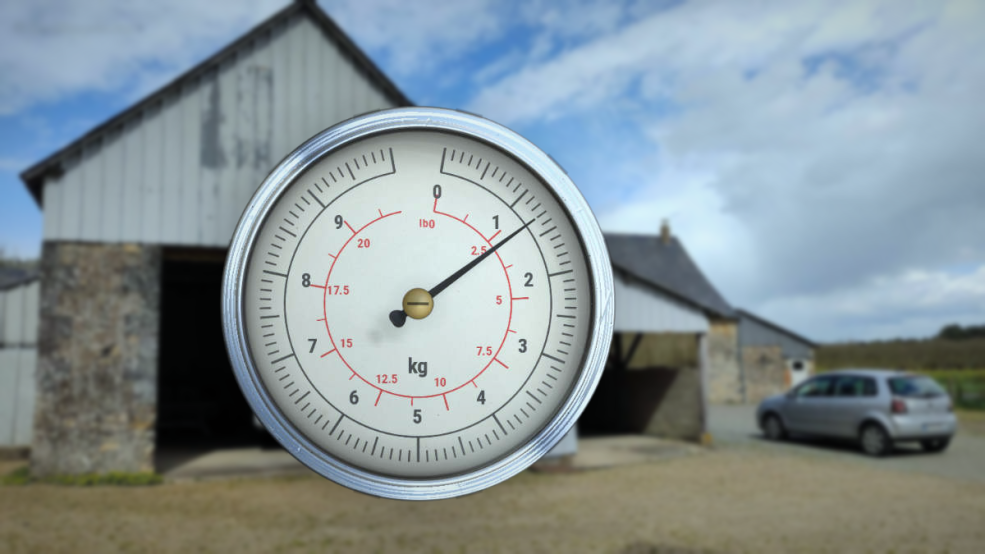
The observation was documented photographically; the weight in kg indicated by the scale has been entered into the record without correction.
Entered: 1.3 kg
